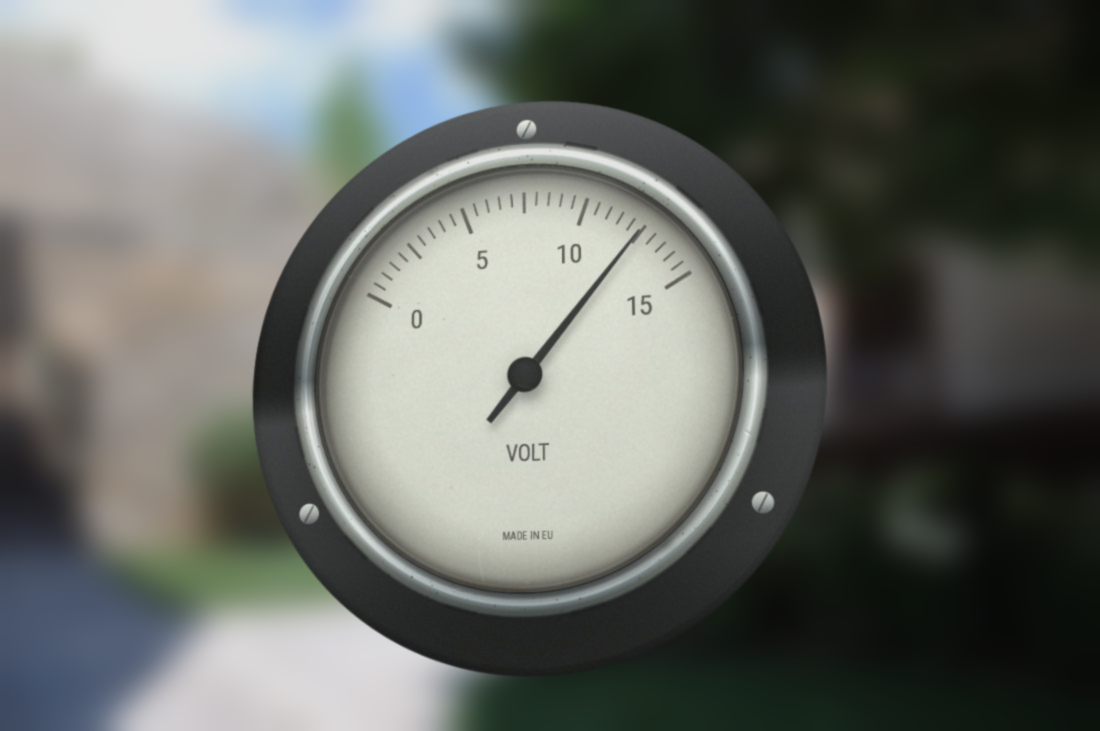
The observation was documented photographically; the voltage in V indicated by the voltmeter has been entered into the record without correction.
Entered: 12.5 V
